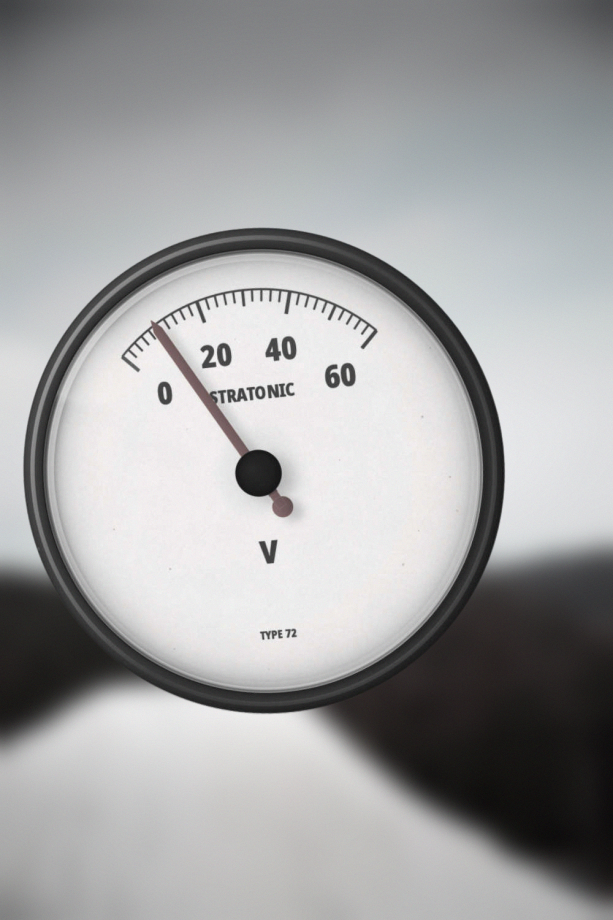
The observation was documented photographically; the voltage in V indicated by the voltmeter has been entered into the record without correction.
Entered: 10 V
